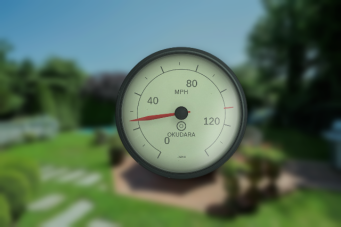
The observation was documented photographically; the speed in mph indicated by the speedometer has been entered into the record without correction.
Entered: 25 mph
